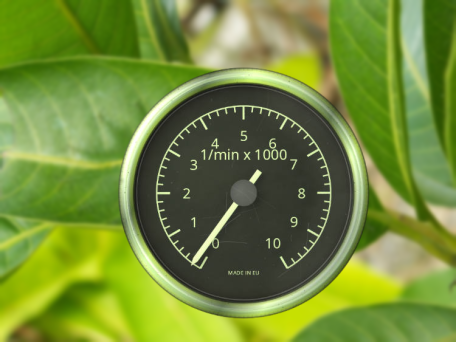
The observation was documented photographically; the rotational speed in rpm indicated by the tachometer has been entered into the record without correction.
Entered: 200 rpm
